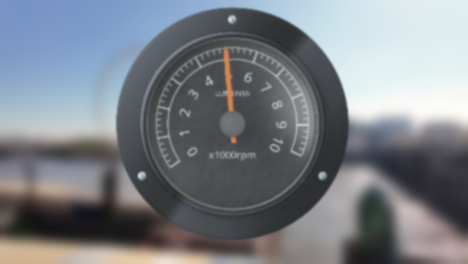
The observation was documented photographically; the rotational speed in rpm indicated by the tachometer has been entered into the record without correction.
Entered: 5000 rpm
